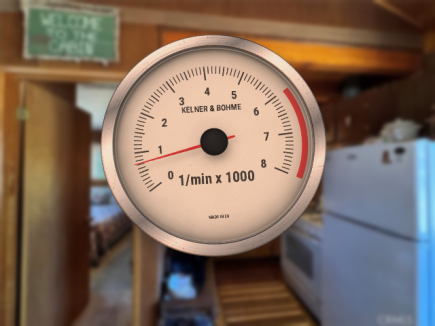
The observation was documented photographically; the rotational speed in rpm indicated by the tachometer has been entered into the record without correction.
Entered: 700 rpm
